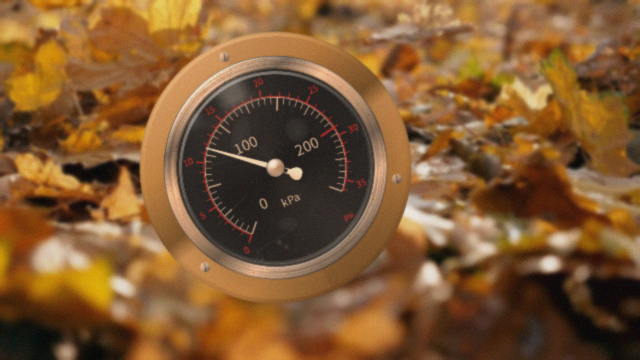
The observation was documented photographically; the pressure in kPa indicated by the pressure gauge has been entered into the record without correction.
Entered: 80 kPa
